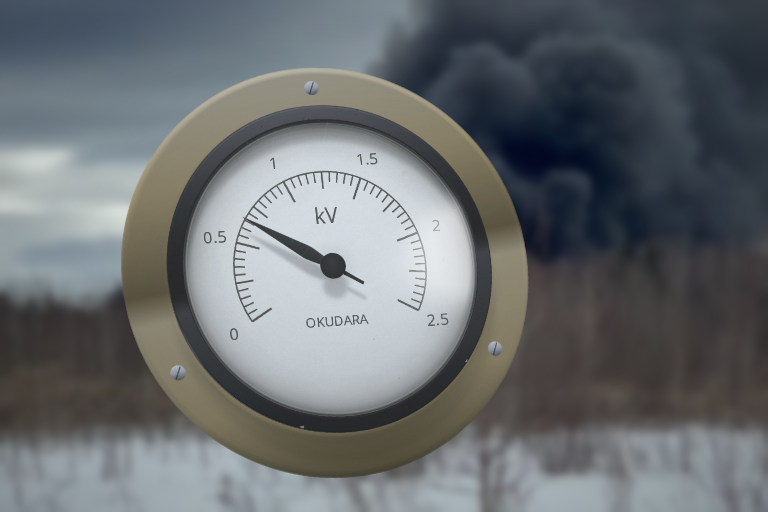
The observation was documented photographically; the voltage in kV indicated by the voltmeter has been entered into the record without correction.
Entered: 0.65 kV
